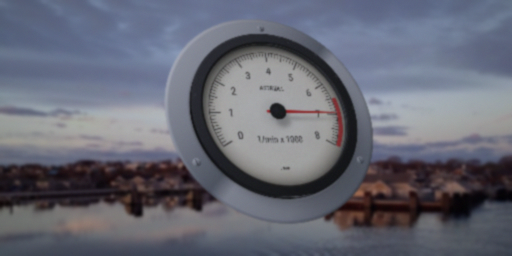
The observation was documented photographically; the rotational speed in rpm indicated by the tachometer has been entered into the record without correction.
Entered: 7000 rpm
